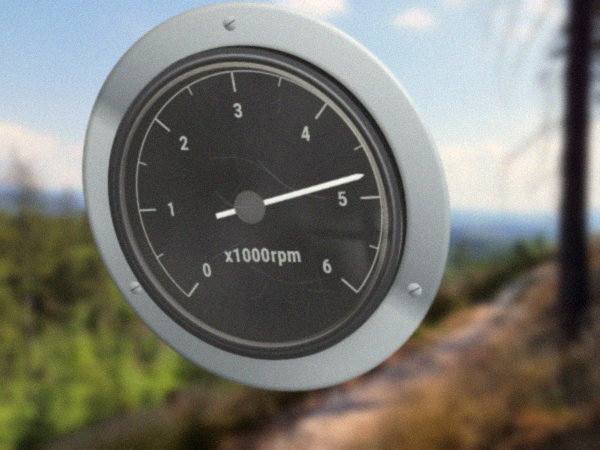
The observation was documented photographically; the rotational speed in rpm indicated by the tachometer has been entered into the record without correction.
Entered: 4750 rpm
